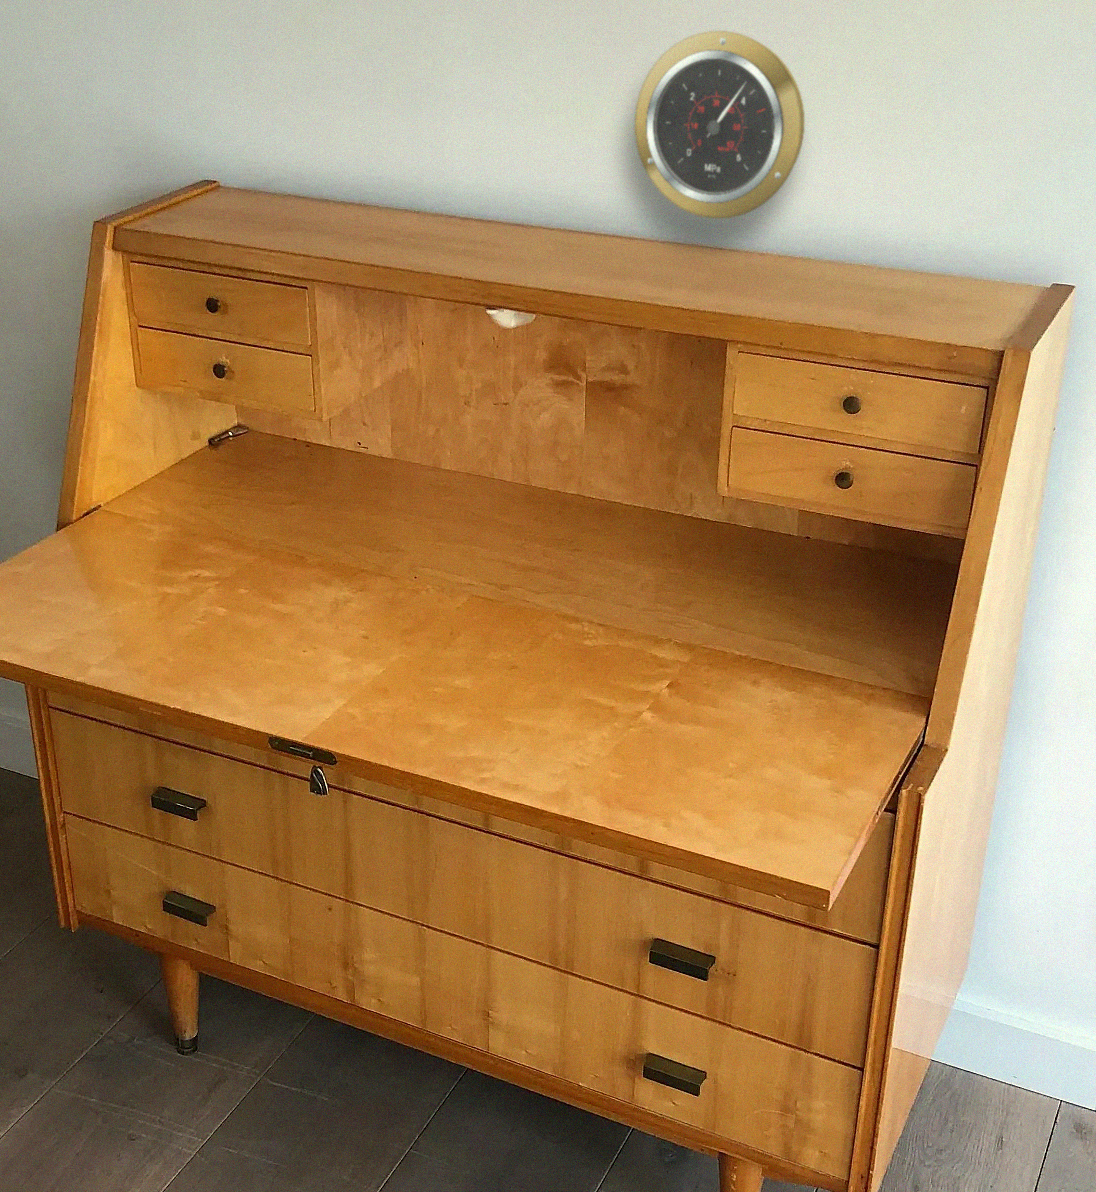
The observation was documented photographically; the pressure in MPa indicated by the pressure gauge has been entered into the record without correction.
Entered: 3.75 MPa
